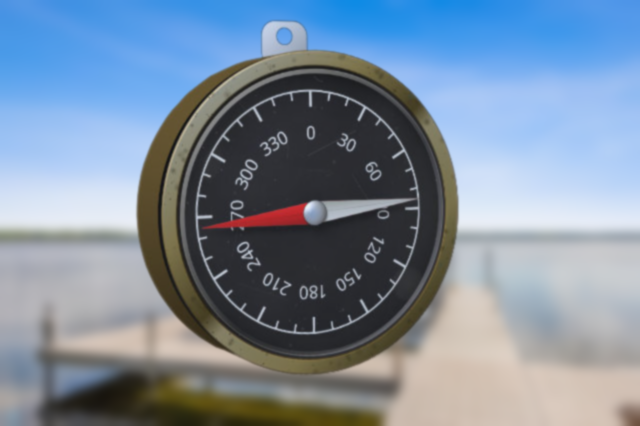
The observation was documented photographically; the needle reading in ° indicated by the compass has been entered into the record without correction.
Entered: 265 °
